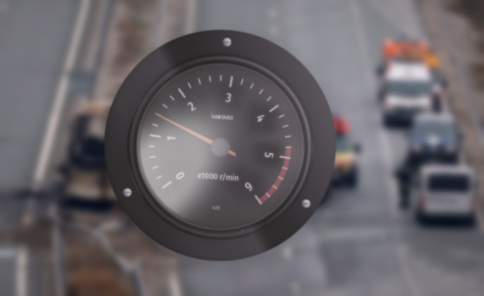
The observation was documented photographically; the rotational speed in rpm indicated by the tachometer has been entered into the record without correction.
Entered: 1400 rpm
